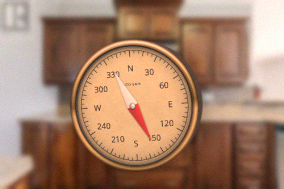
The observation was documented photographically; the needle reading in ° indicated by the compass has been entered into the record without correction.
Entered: 155 °
